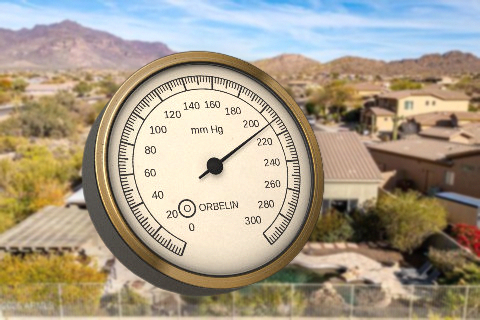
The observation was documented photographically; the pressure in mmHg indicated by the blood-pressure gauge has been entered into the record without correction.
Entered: 210 mmHg
